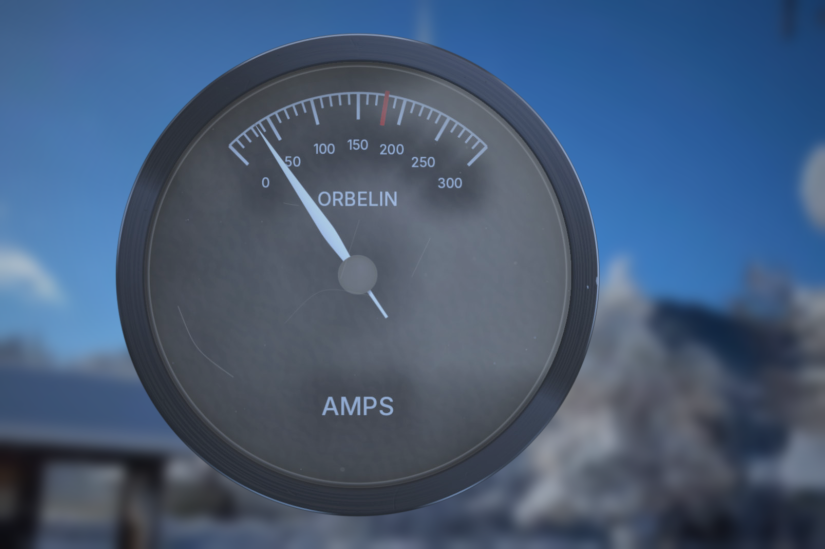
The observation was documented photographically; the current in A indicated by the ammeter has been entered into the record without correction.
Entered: 35 A
